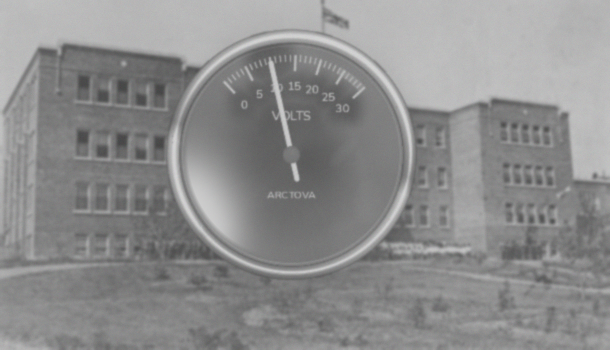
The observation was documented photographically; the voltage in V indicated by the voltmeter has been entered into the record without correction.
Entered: 10 V
